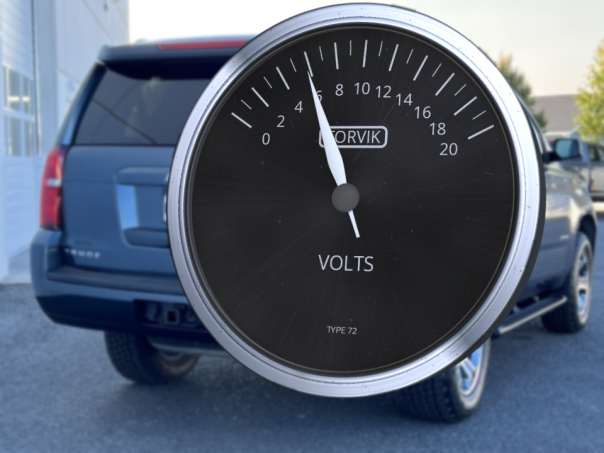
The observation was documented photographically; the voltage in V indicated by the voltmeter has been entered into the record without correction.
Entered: 6 V
